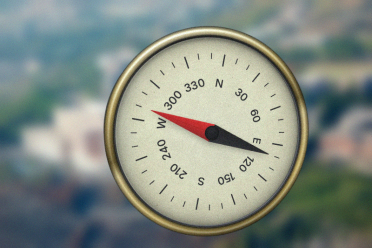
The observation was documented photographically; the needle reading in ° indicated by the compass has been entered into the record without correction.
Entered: 280 °
